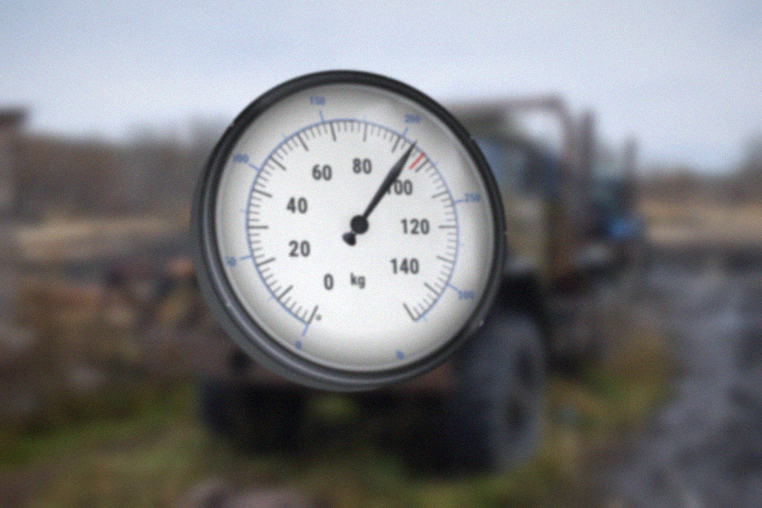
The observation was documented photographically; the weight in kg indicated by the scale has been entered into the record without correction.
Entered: 94 kg
